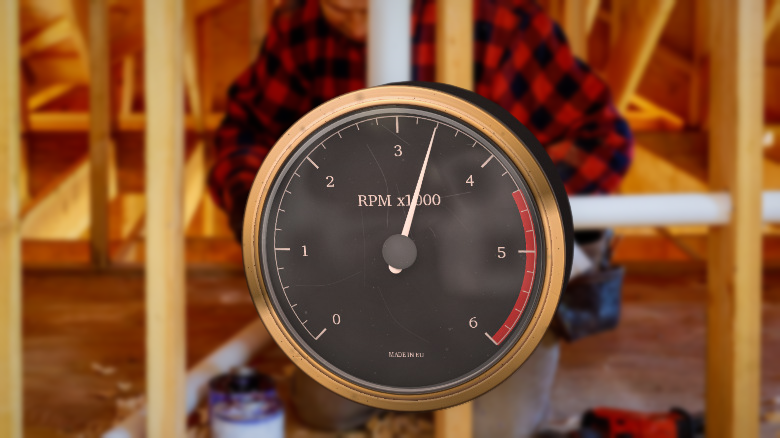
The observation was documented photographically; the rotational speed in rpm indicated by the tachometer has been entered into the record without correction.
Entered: 3400 rpm
